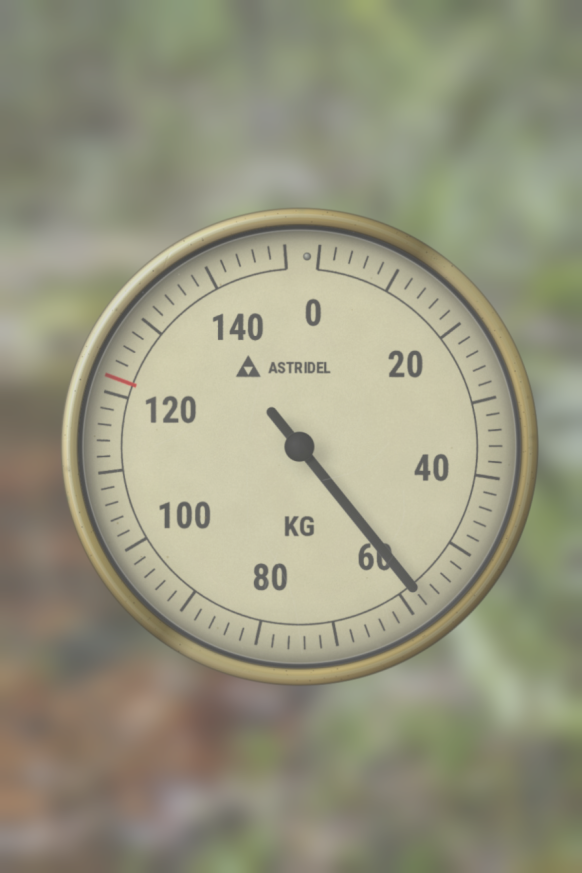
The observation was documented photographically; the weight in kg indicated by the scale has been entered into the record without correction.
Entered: 58 kg
